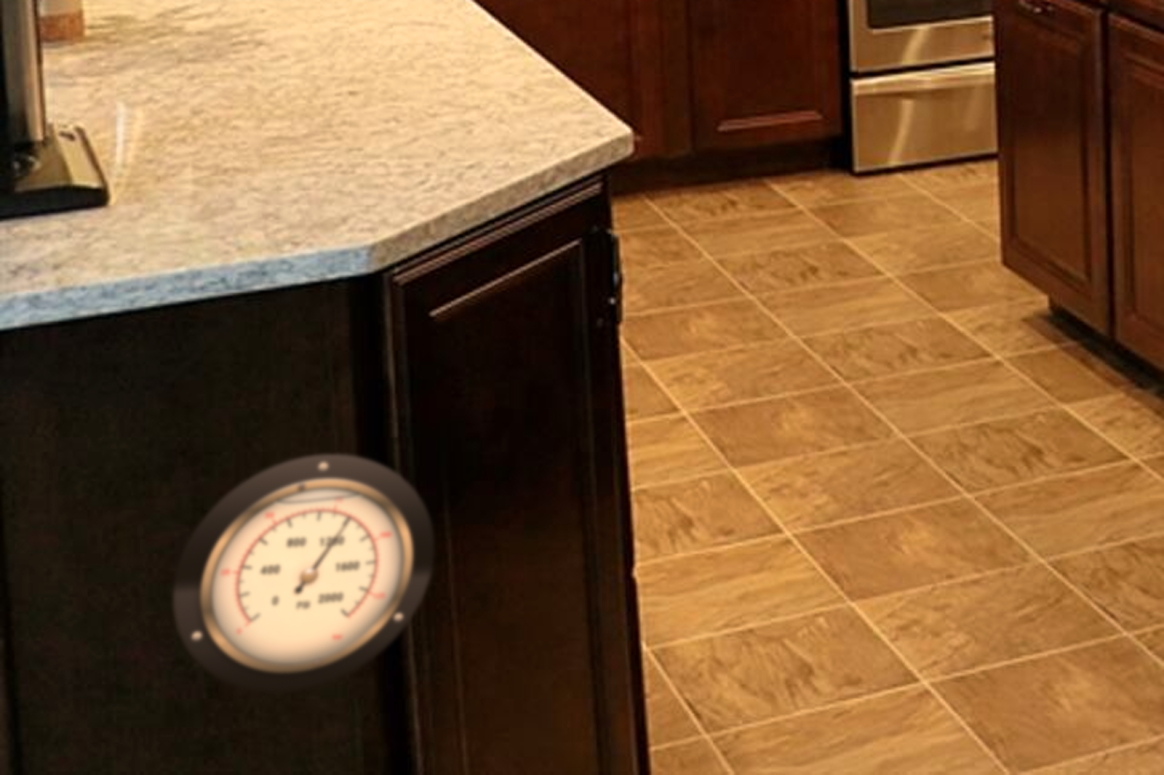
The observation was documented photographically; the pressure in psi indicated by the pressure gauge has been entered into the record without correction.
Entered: 1200 psi
